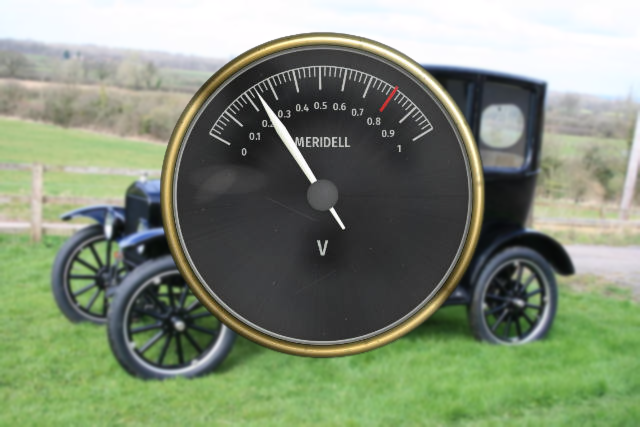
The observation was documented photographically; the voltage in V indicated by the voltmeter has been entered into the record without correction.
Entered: 0.24 V
